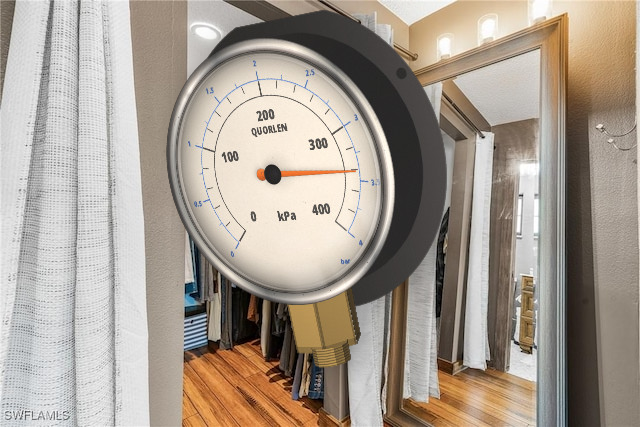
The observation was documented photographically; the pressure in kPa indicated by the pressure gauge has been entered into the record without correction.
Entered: 340 kPa
